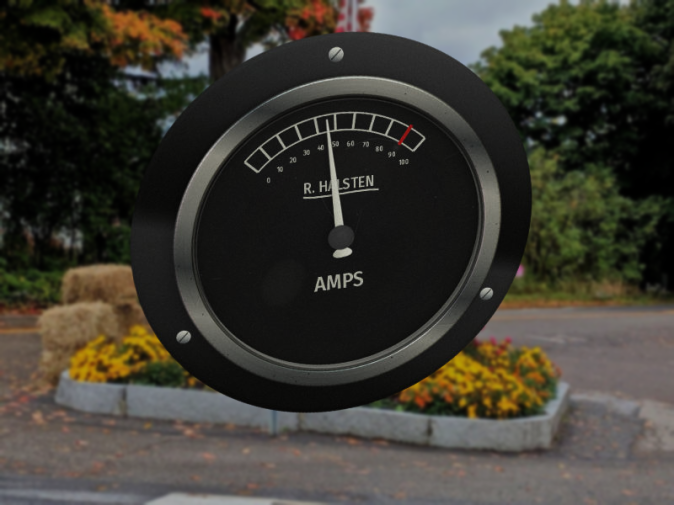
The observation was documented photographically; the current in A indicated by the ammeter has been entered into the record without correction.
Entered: 45 A
